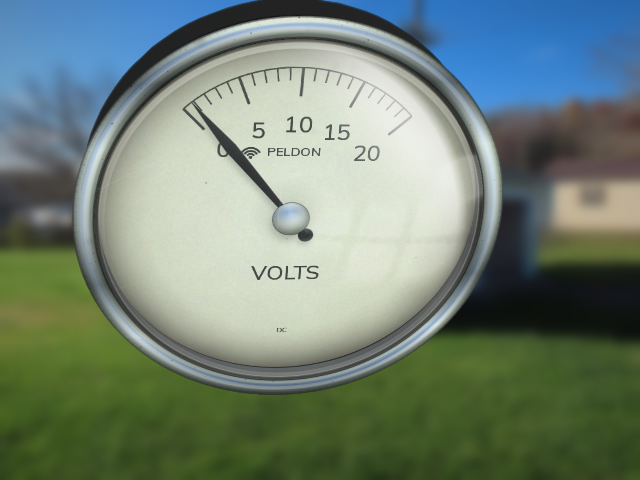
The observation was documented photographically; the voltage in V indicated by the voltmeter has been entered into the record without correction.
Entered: 1 V
